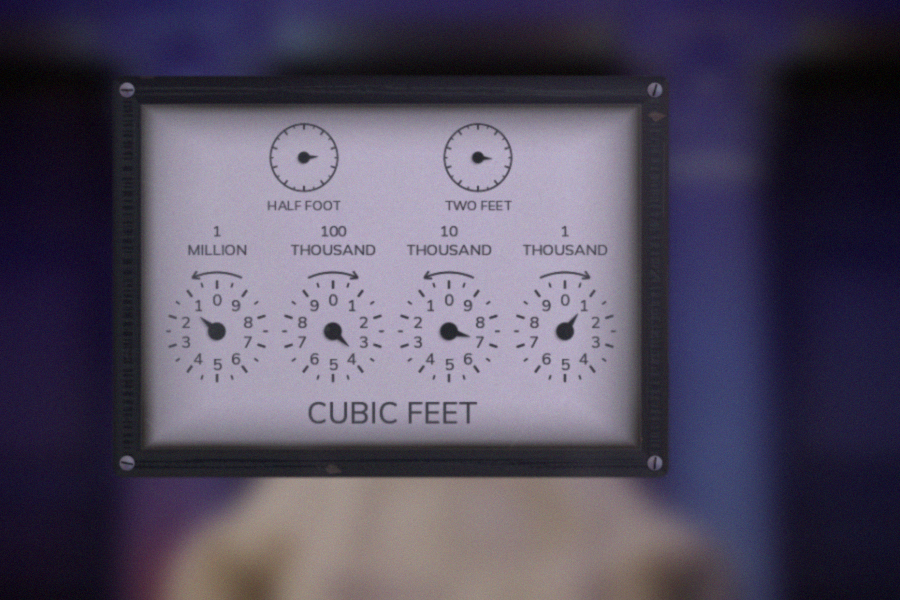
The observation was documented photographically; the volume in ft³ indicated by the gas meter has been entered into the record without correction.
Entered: 137100 ft³
